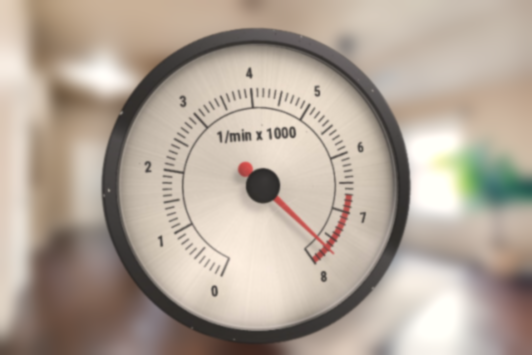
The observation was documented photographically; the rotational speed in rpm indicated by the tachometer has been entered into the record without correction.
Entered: 7700 rpm
